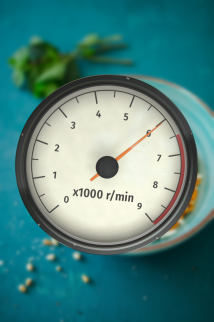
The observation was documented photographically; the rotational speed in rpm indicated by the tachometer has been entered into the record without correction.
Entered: 6000 rpm
